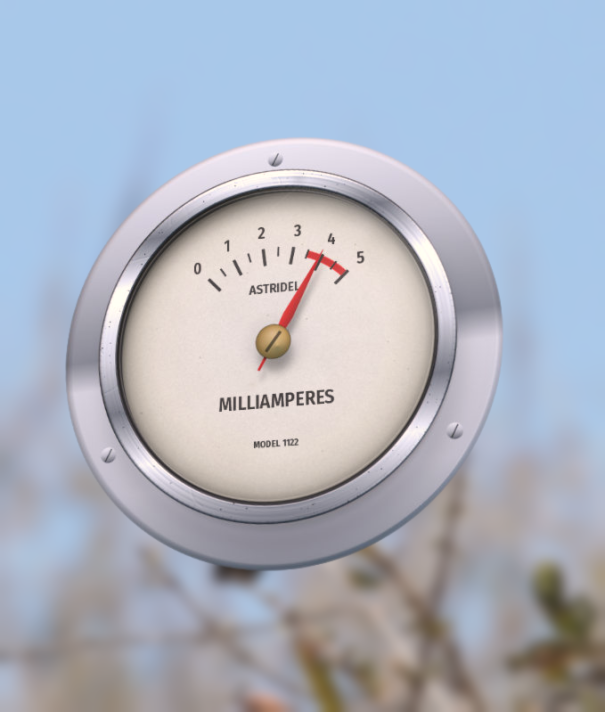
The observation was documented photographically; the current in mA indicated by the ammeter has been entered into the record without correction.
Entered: 4 mA
